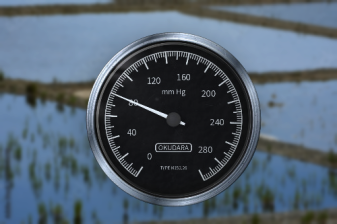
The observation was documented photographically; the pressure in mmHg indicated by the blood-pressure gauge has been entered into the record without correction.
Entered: 80 mmHg
